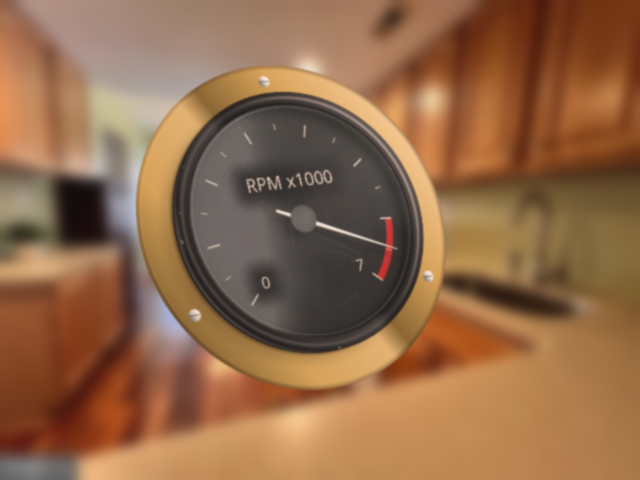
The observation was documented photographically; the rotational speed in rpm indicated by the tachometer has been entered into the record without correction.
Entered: 6500 rpm
